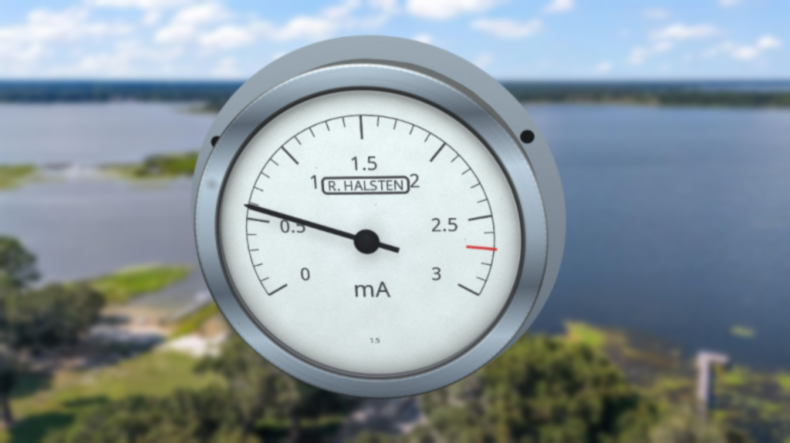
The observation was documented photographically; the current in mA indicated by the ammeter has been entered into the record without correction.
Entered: 0.6 mA
